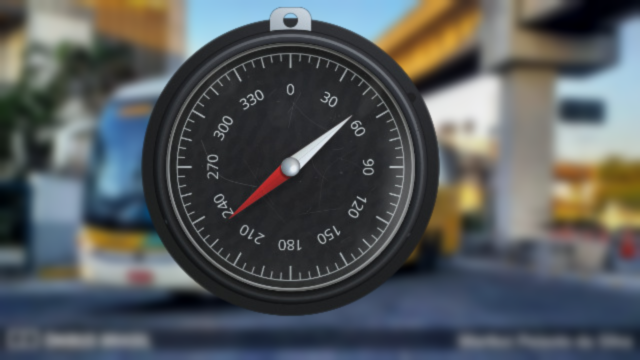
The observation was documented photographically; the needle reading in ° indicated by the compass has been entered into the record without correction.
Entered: 230 °
